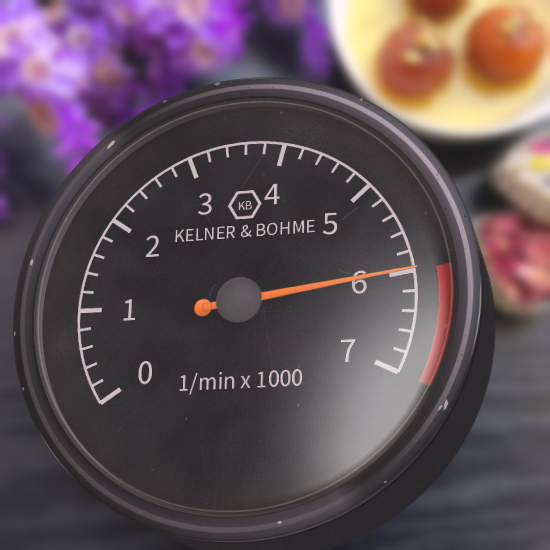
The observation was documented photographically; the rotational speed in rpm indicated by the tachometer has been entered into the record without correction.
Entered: 6000 rpm
